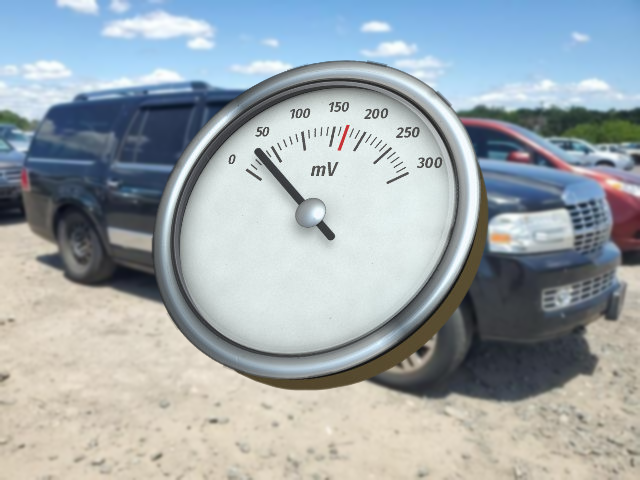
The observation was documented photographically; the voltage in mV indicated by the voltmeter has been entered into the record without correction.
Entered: 30 mV
